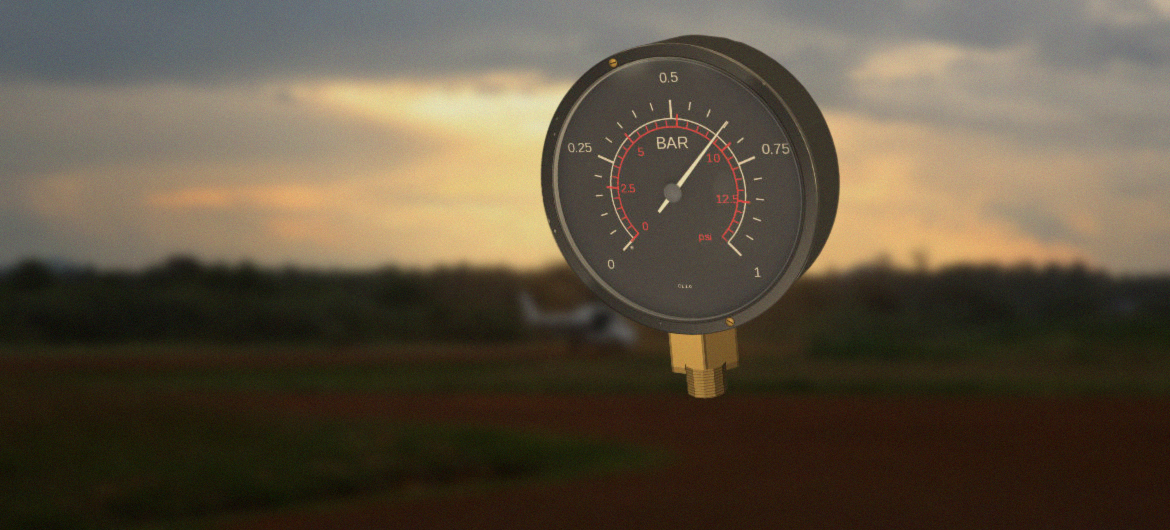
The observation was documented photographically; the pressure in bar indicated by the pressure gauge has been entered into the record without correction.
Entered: 0.65 bar
